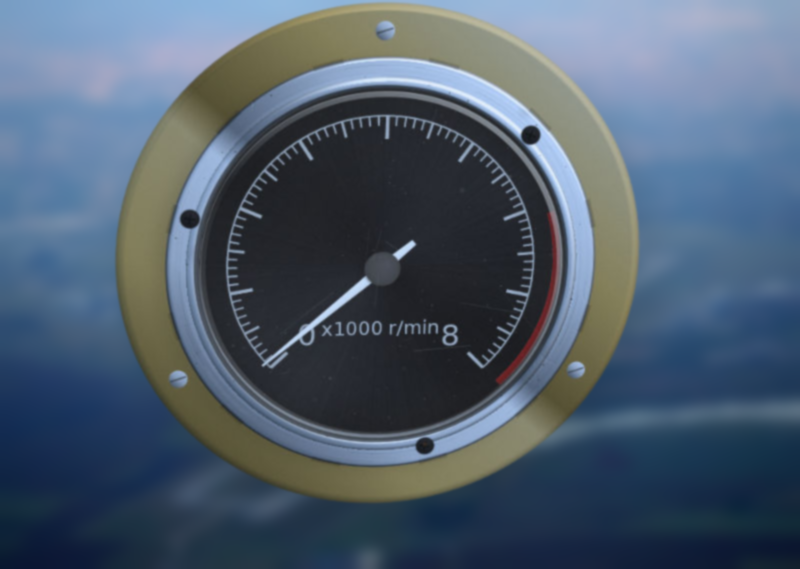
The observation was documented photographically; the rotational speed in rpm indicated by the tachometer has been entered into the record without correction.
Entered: 100 rpm
